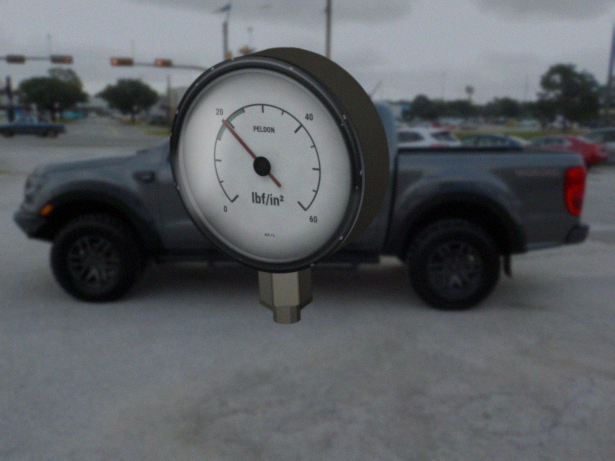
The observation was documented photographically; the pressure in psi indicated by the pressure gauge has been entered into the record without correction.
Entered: 20 psi
